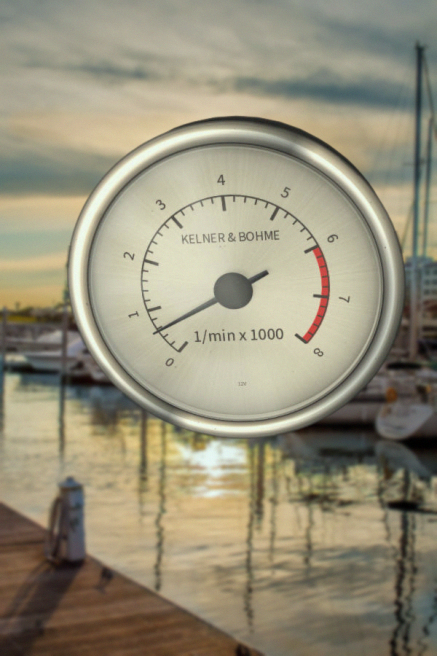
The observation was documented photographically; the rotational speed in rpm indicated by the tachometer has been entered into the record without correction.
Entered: 600 rpm
